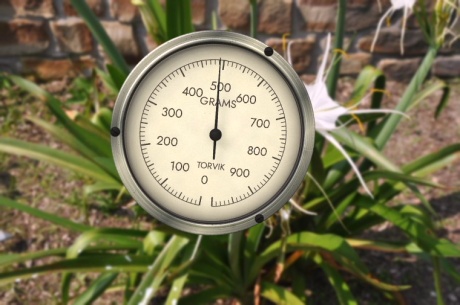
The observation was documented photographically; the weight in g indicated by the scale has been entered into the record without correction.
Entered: 490 g
